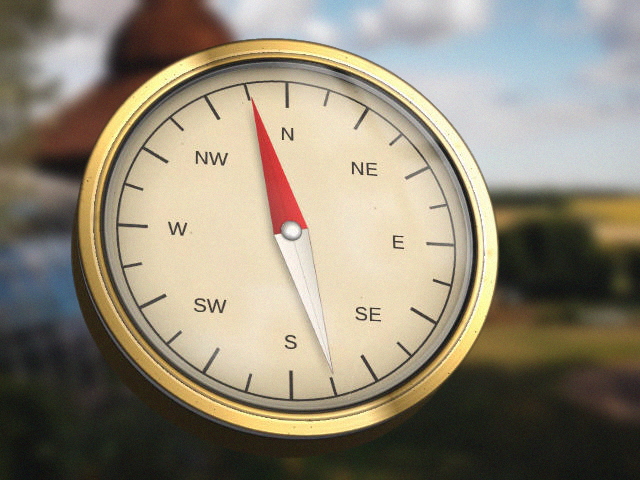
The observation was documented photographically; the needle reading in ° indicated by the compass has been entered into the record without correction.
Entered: 345 °
